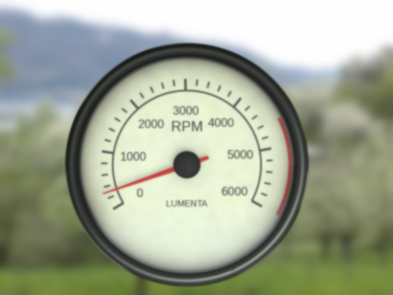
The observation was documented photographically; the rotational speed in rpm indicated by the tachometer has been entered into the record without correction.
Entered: 300 rpm
